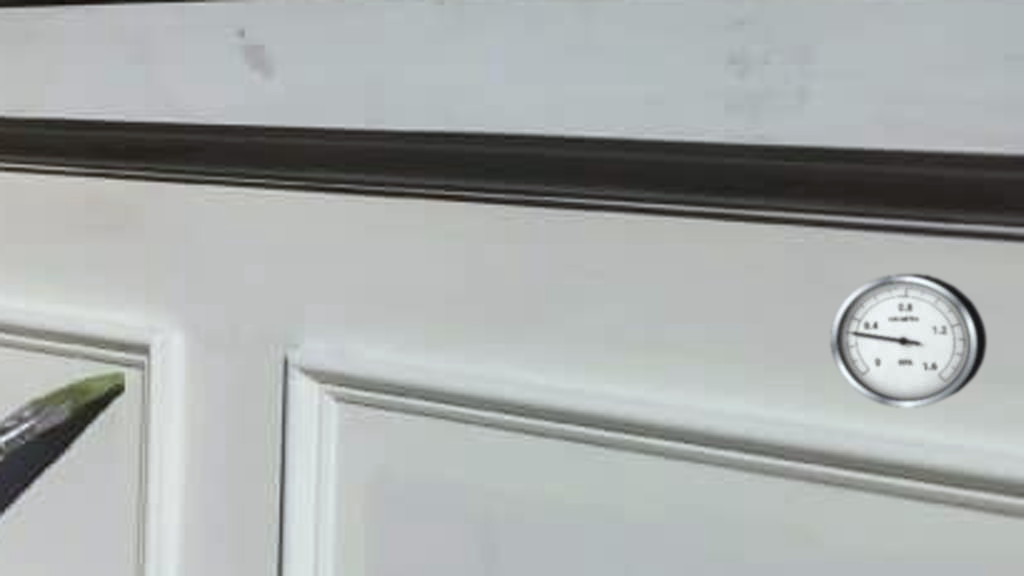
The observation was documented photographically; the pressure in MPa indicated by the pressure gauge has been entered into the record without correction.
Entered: 0.3 MPa
